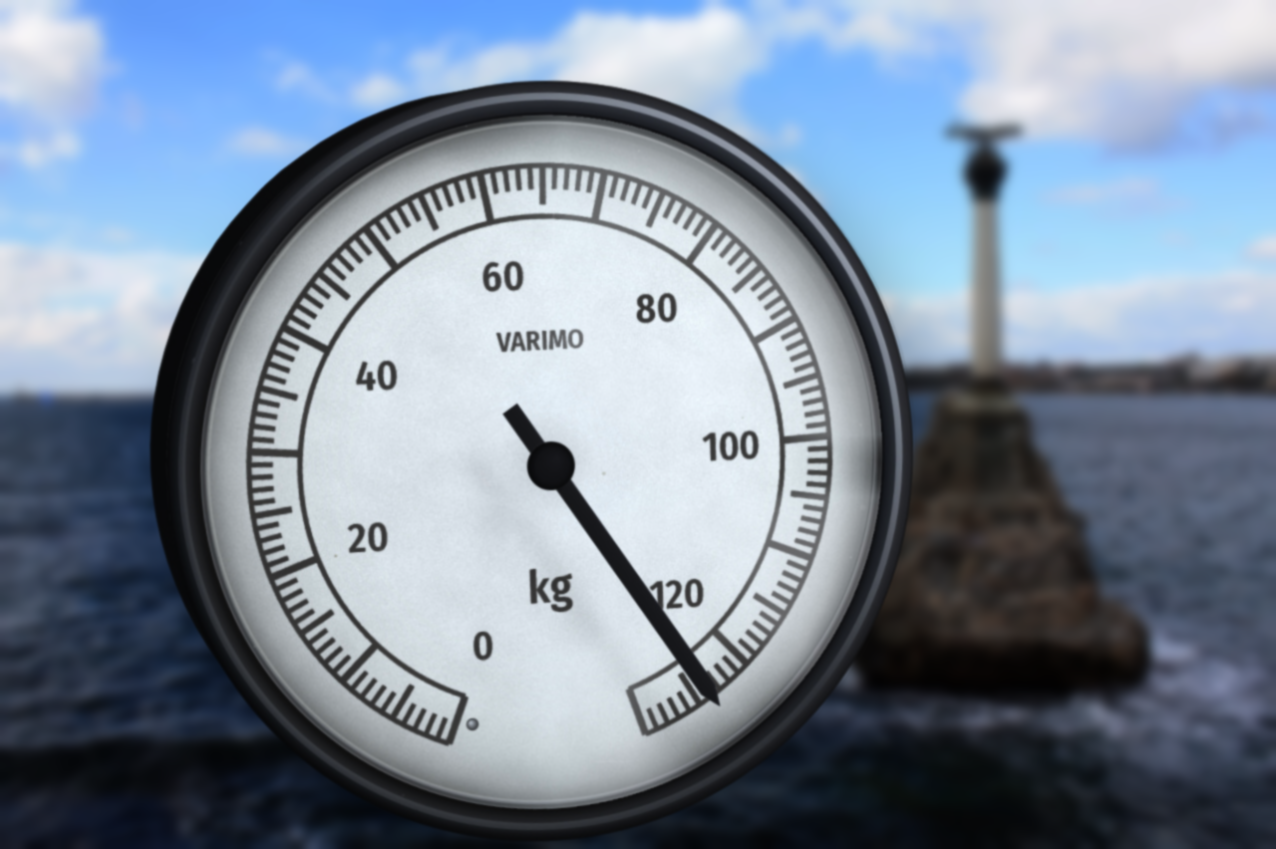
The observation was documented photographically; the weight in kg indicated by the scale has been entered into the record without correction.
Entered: 124 kg
